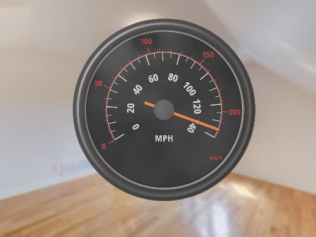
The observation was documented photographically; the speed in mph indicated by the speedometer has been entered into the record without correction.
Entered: 135 mph
